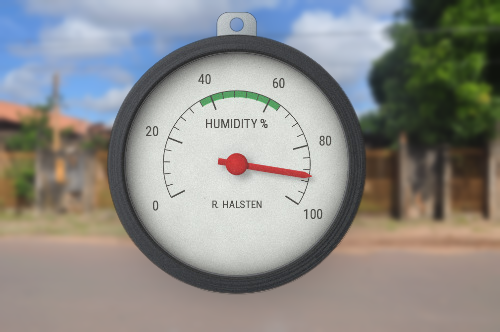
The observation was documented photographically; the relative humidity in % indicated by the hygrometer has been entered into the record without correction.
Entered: 90 %
